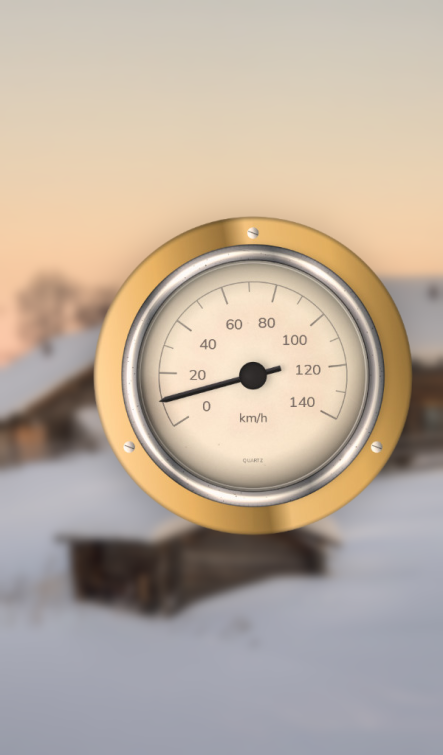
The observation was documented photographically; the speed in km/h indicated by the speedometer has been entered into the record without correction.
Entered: 10 km/h
